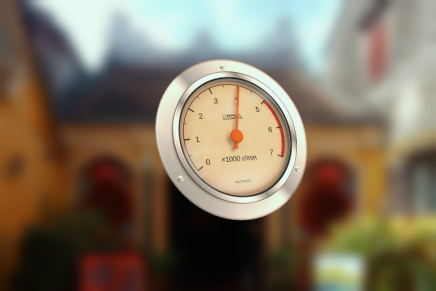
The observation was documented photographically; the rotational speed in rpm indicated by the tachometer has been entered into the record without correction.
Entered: 4000 rpm
